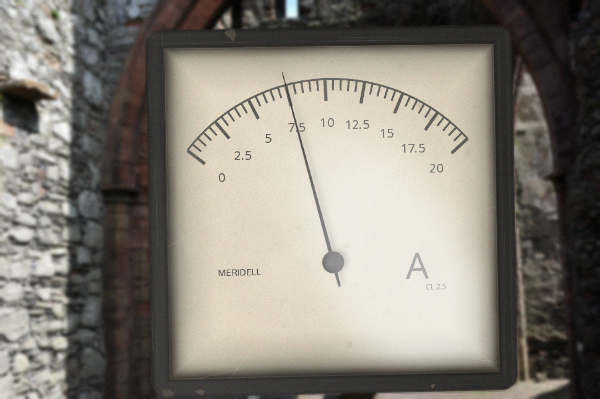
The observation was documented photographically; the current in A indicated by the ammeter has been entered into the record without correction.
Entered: 7.5 A
